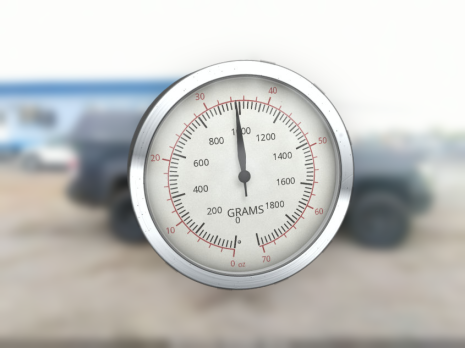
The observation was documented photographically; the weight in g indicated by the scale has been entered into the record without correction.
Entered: 980 g
